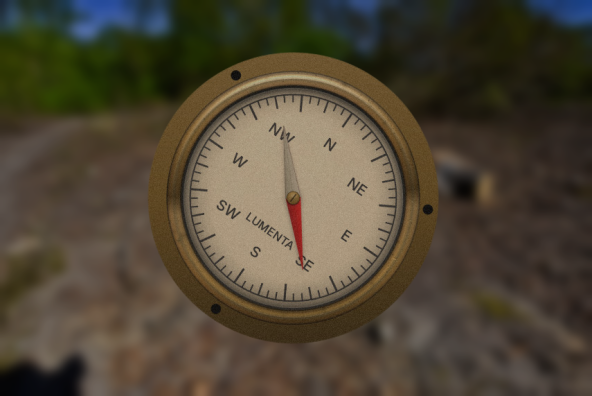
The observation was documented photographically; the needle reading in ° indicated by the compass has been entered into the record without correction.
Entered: 137.5 °
